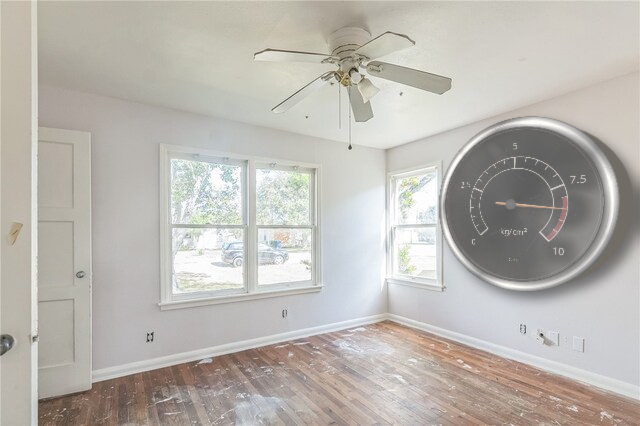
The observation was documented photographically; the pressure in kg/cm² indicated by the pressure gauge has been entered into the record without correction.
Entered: 8.5 kg/cm²
